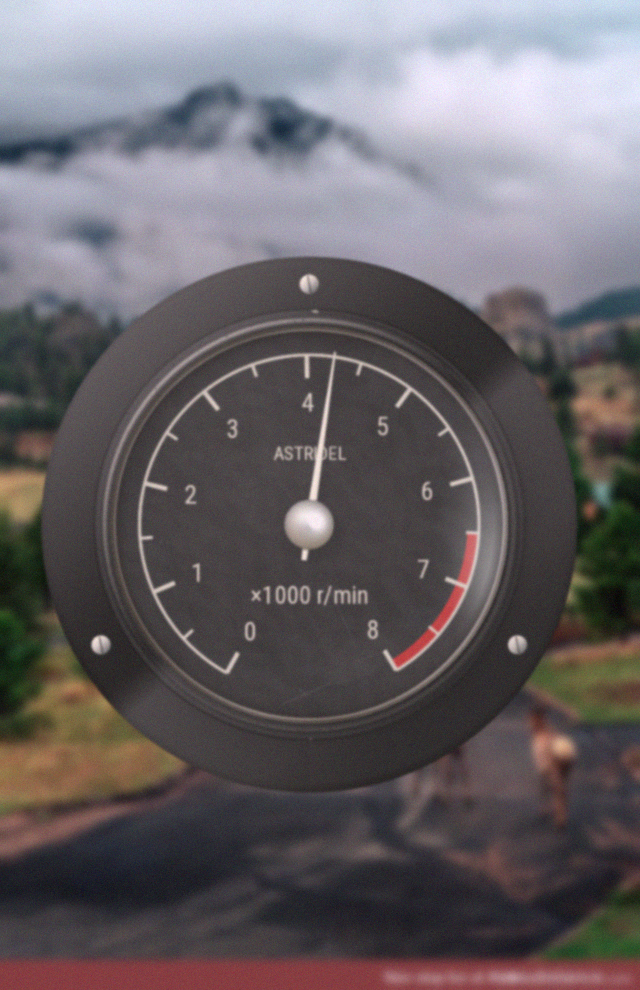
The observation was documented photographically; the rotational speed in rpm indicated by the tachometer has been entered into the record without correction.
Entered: 4250 rpm
